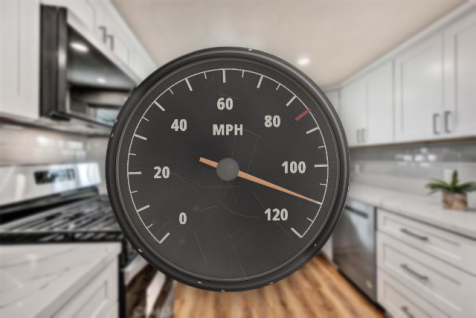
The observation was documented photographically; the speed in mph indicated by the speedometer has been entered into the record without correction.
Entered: 110 mph
